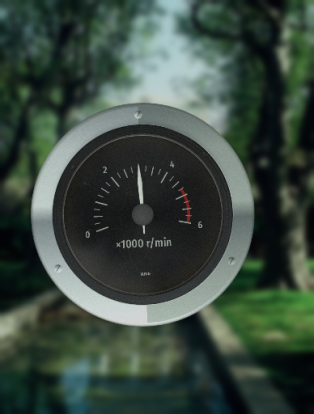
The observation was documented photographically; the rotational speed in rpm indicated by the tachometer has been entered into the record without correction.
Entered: 3000 rpm
